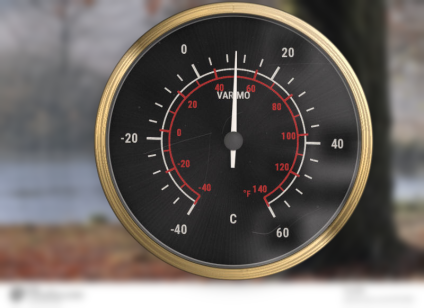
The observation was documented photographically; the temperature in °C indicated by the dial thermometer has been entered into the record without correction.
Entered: 10 °C
